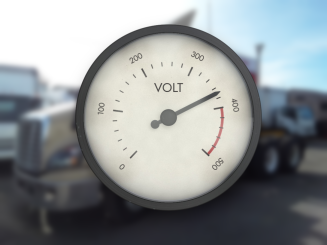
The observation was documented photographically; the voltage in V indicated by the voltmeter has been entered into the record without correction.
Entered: 370 V
